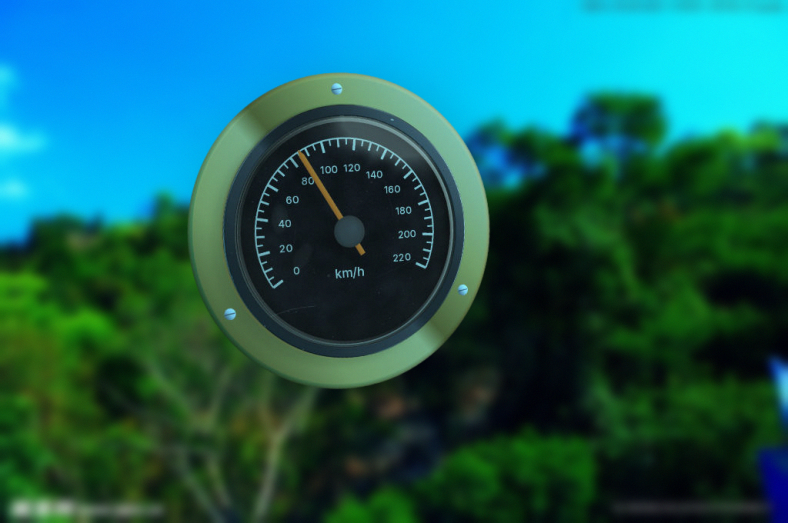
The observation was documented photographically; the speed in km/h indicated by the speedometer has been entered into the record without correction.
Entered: 85 km/h
